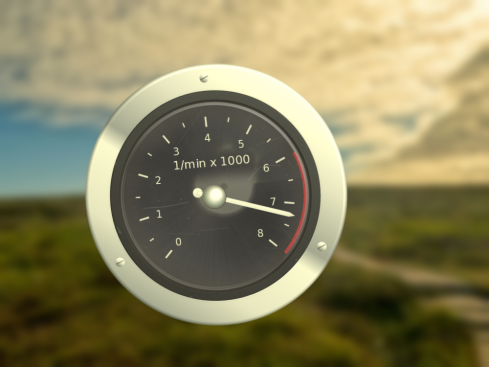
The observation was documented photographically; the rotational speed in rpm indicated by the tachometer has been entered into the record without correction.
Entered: 7250 rpm
